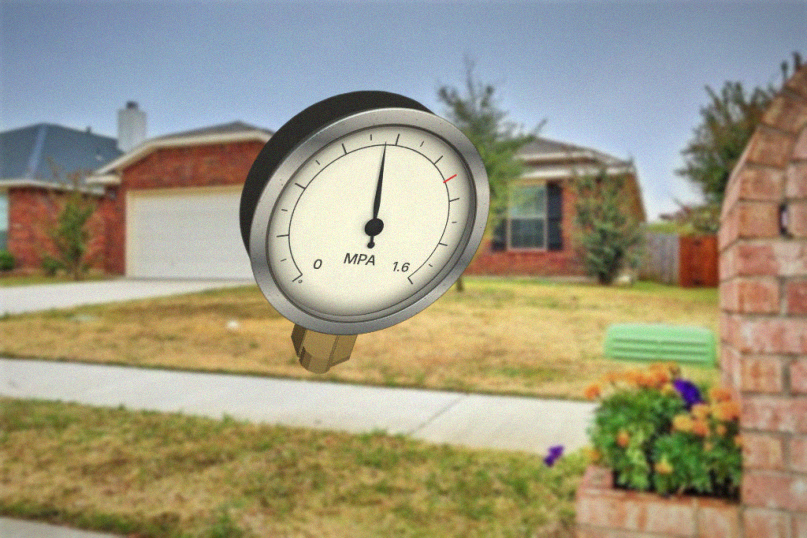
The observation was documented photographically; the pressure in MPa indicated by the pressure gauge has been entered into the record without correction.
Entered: 0.75 MPa
